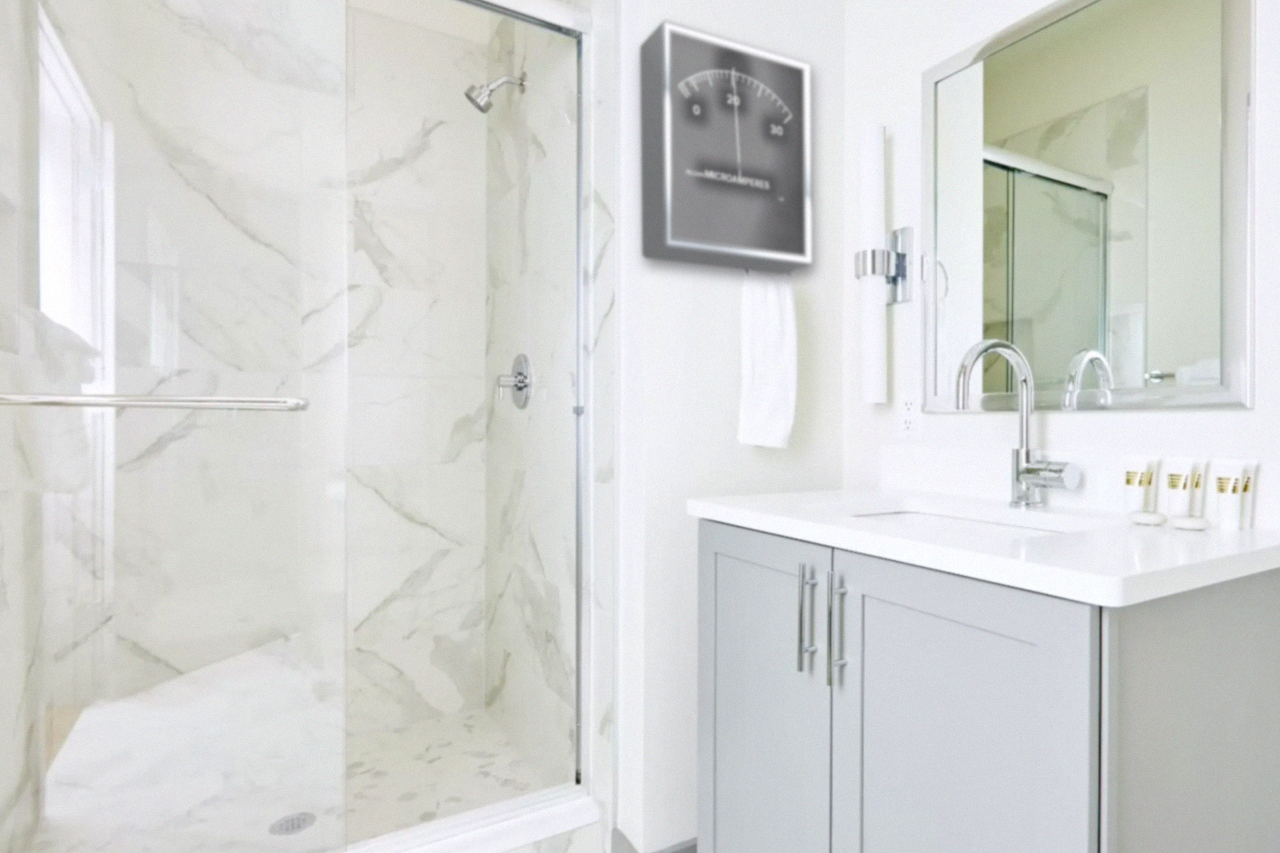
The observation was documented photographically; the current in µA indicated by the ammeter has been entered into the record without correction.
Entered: 20 µA
